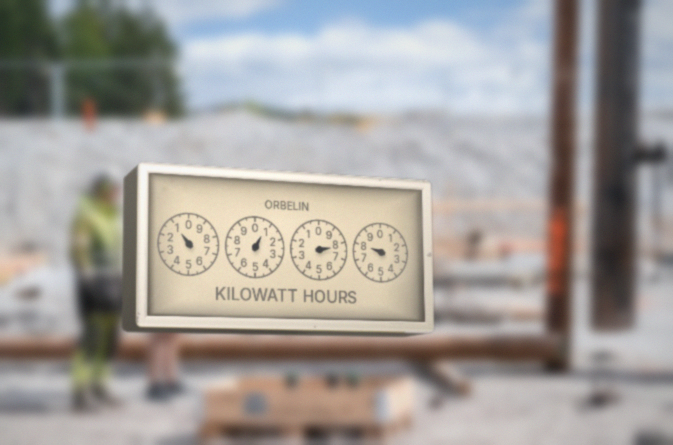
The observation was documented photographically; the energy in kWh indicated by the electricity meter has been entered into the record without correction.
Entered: 1078 kWh
